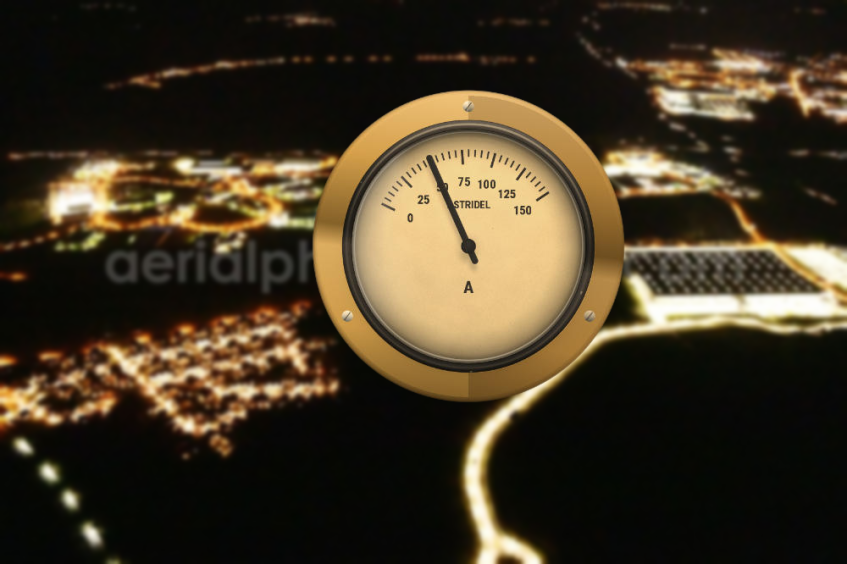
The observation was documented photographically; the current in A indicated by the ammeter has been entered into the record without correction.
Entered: 50 A
